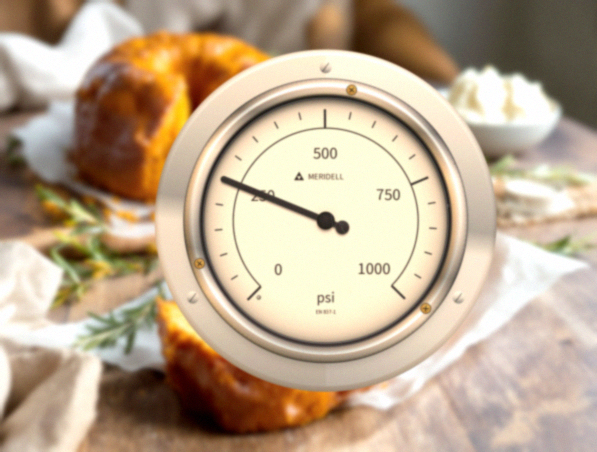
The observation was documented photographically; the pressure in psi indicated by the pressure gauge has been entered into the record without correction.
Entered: 250 psi
